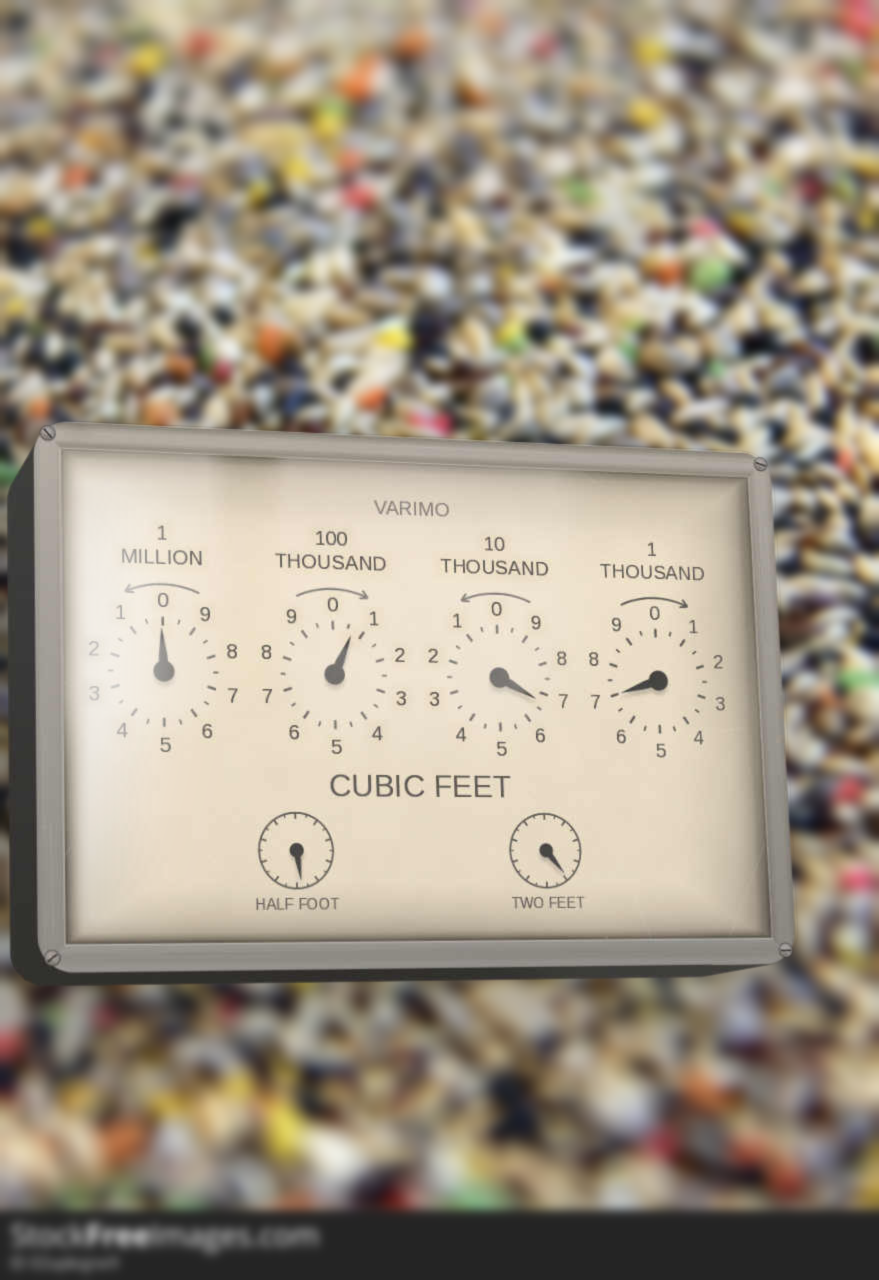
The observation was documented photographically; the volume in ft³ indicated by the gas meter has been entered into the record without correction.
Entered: 6700 ft³
